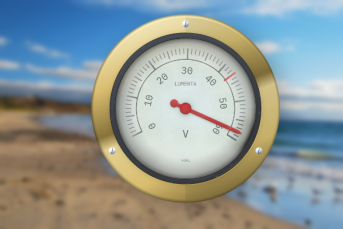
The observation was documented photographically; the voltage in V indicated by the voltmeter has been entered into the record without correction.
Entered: 58 V
